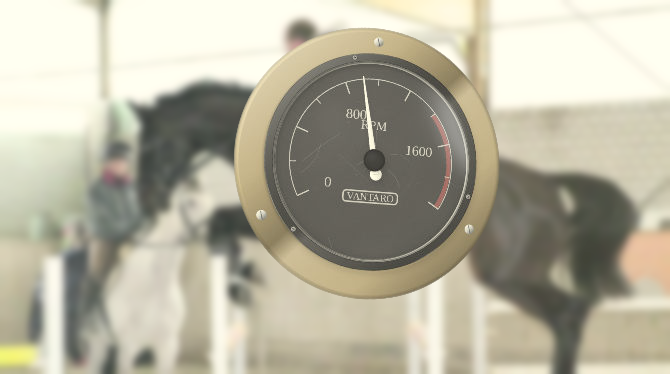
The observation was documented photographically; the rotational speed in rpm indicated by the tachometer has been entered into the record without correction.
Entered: 900 rpm
